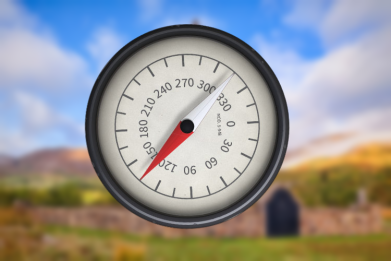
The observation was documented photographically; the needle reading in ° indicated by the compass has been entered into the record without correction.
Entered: 135 °
